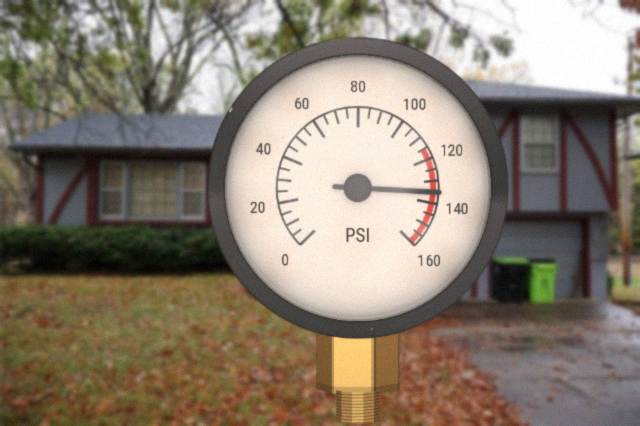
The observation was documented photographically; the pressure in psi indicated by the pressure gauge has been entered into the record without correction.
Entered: 135 psi
